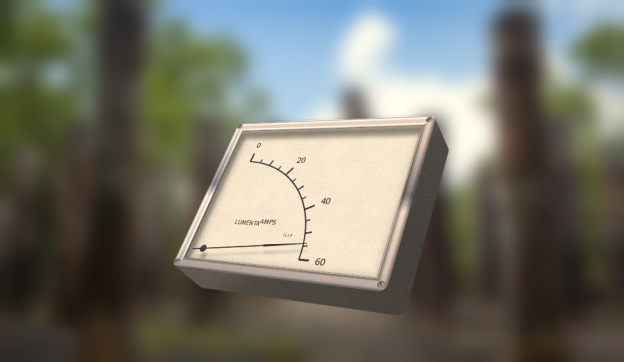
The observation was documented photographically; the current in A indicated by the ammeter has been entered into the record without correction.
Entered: 55 A
